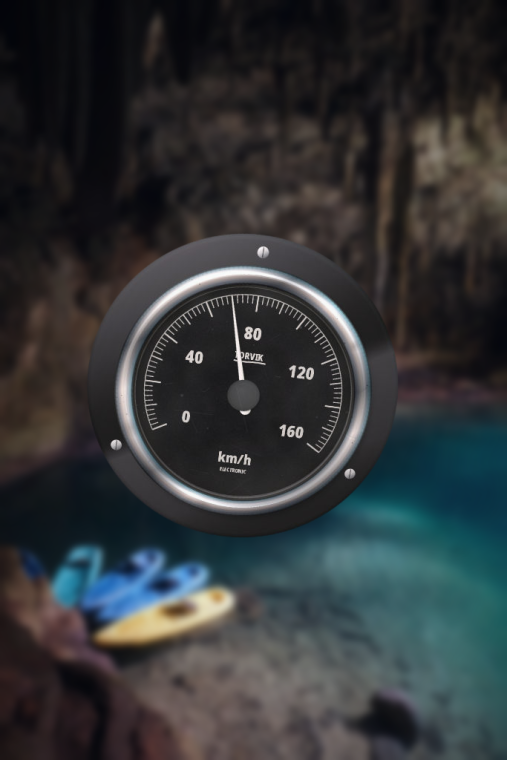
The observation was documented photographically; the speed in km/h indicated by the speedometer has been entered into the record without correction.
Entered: 70 km/h
